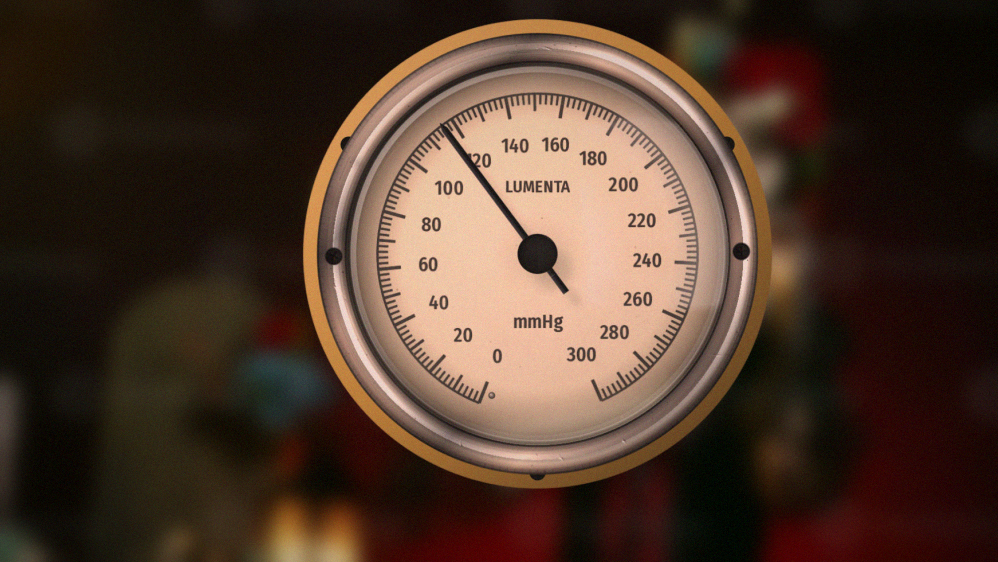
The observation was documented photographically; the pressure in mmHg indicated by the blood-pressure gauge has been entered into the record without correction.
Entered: 116 mmHg
